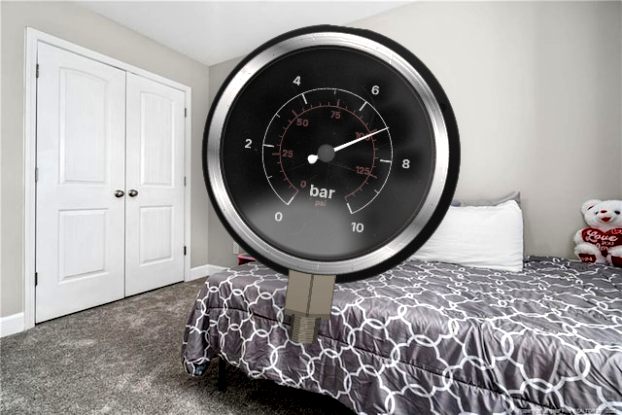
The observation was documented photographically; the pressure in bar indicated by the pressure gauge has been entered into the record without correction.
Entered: 7 bar
